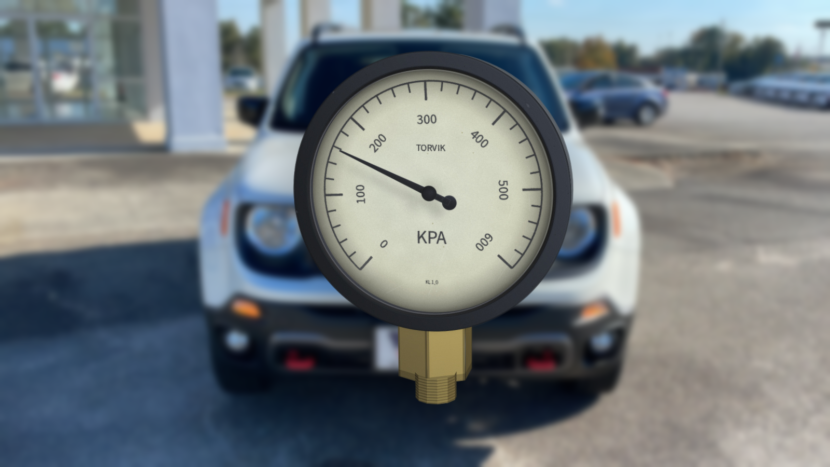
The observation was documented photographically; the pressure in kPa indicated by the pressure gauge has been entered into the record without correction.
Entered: 160 kPa
